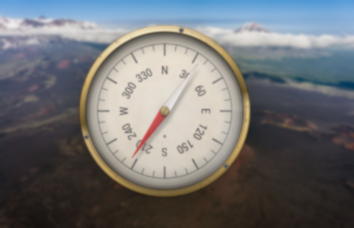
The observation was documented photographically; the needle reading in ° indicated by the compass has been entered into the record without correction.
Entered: 215 °
